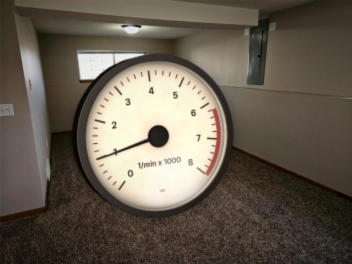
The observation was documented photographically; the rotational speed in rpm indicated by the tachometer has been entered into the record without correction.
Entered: 1000 rpm
